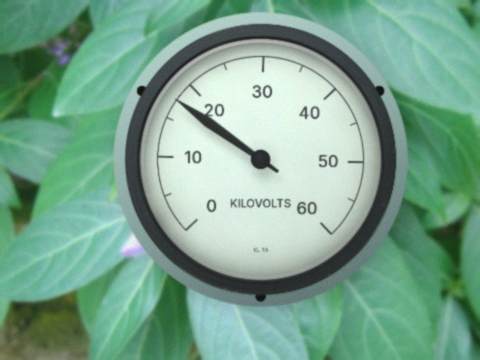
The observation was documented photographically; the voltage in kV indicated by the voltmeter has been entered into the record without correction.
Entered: 17.5 kV
